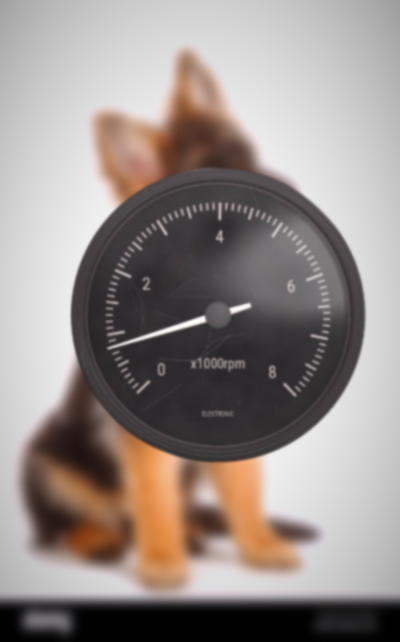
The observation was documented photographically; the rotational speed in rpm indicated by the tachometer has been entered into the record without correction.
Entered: 800 rpm
